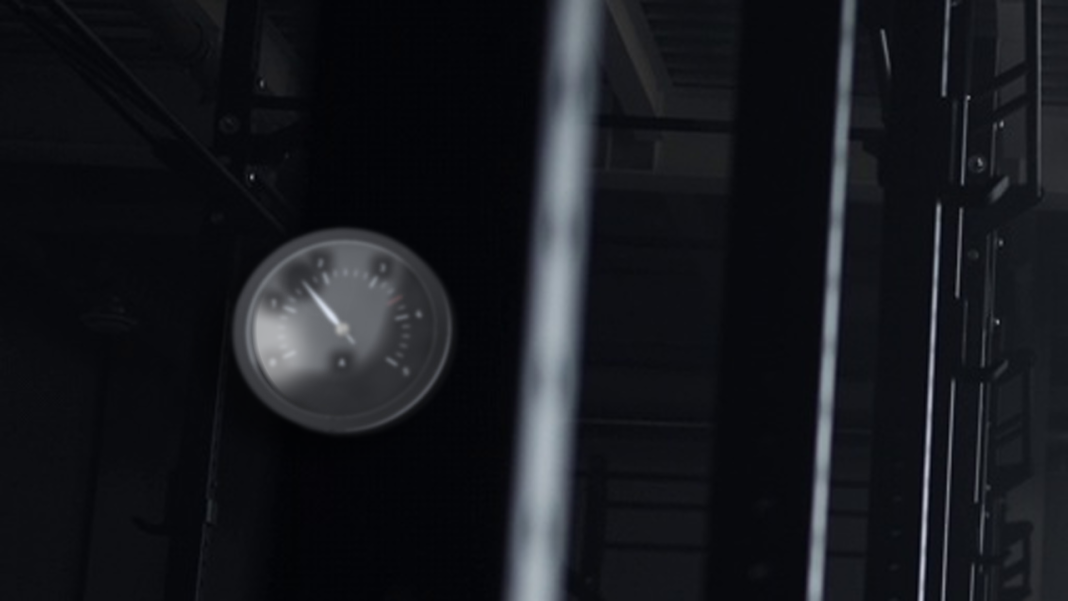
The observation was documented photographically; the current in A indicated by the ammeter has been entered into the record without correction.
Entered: 1.6 A
